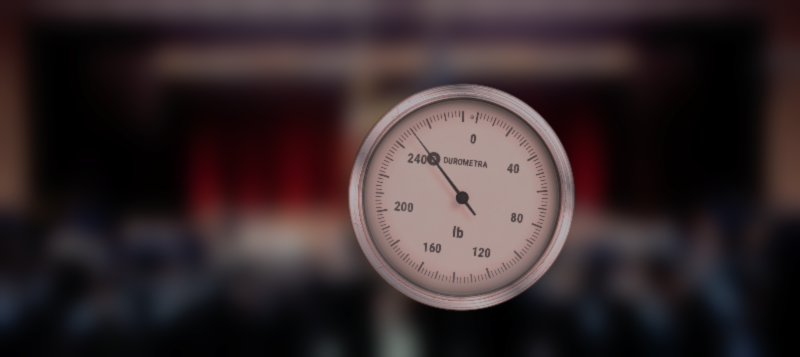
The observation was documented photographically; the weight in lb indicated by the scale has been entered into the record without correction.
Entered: 250 lb
